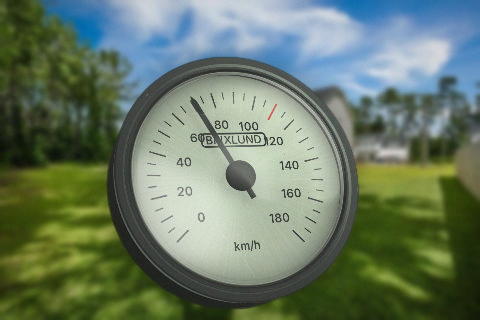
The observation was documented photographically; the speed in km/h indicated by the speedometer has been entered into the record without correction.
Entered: 70 km/h
